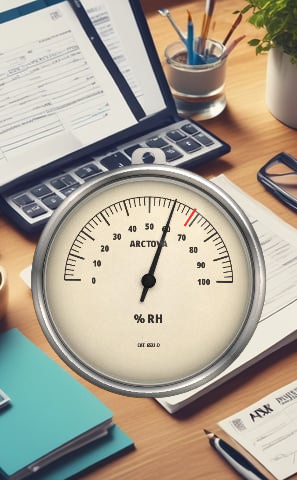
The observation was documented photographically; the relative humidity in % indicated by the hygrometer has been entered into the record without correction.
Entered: 60 %
